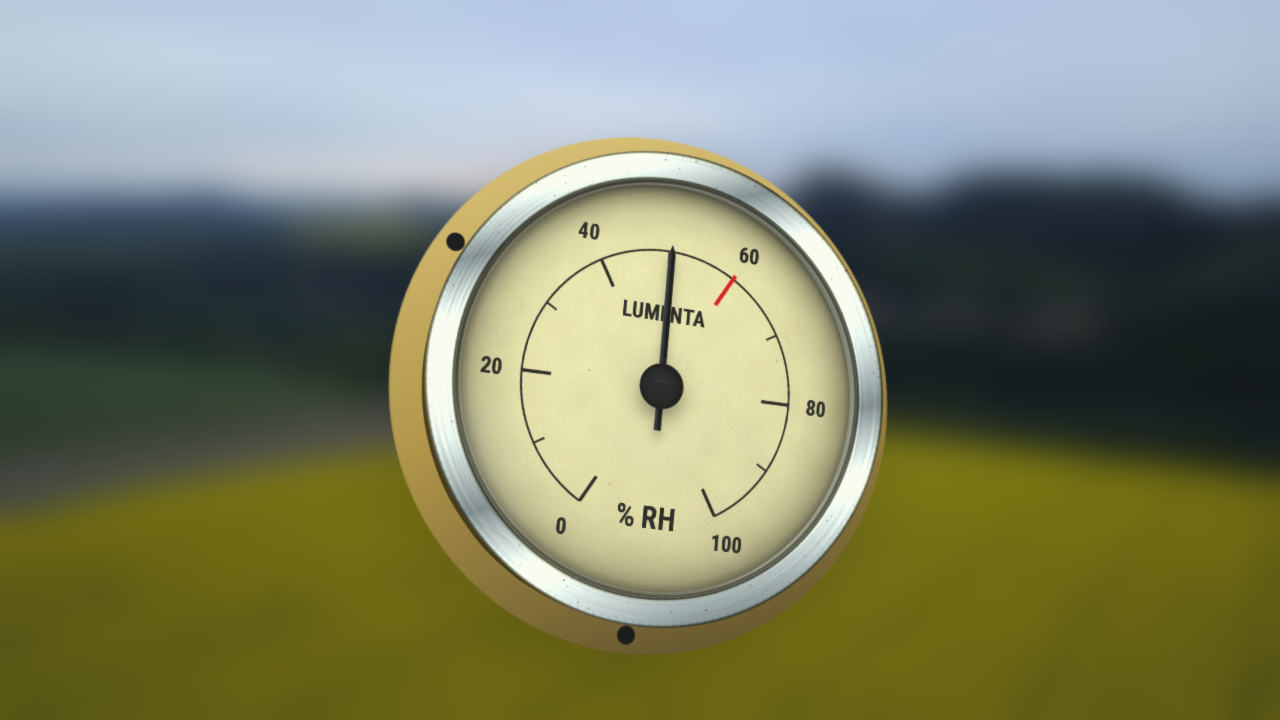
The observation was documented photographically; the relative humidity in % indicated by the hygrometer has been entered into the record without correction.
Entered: 50 %
